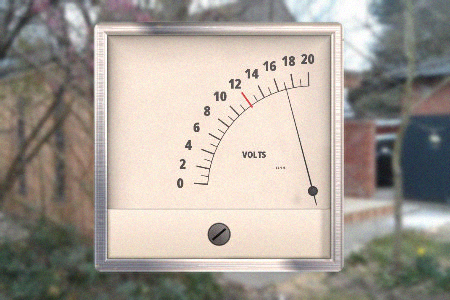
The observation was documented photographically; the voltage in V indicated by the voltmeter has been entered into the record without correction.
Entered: 17 V
